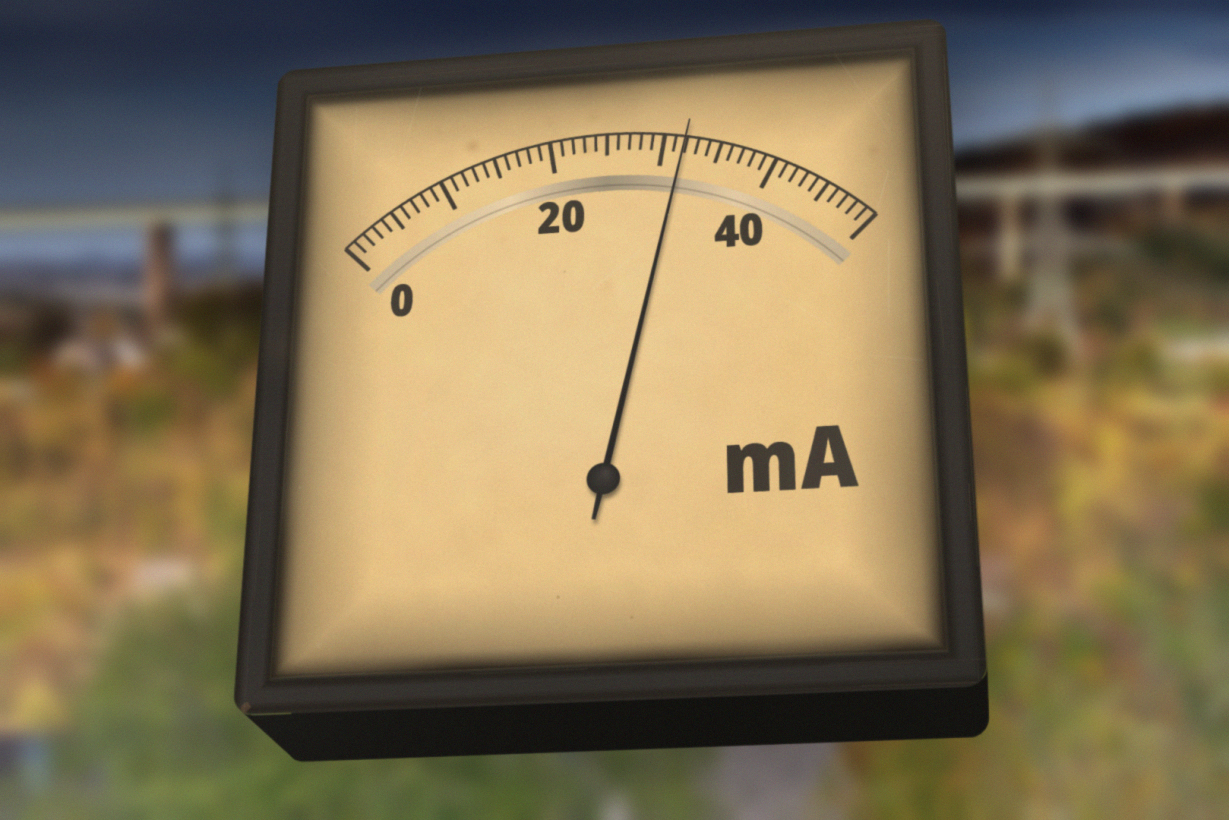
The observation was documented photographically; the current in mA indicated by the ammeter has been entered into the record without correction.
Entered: 32 mA
